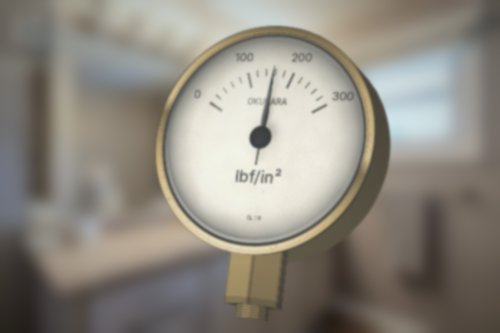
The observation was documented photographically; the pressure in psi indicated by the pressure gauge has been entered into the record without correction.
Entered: 160 psi
